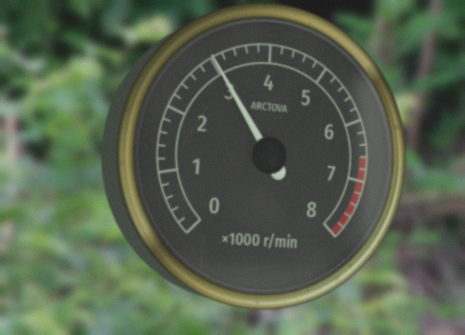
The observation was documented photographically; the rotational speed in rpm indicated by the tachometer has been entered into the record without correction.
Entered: 3000 rpm
